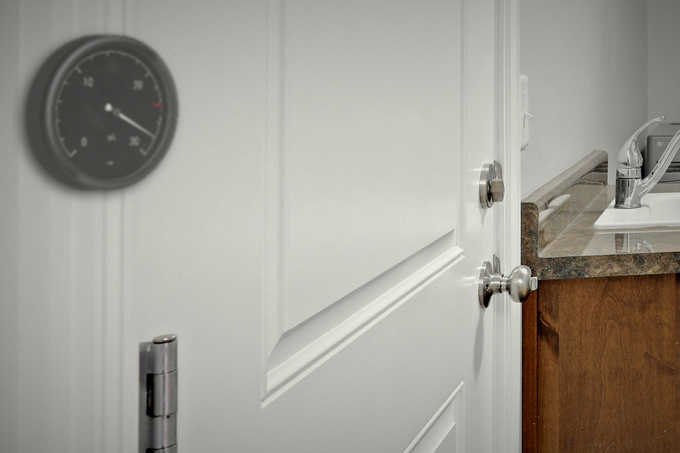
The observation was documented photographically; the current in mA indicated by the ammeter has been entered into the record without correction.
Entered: 28 mA
